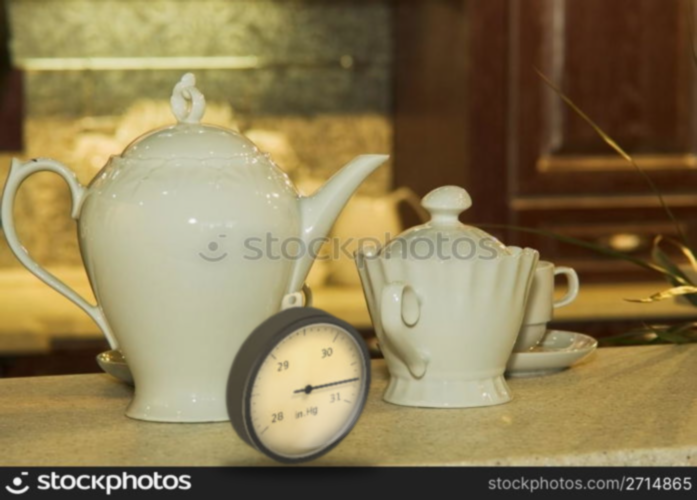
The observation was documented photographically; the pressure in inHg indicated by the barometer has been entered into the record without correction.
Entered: 30.7 inHg
